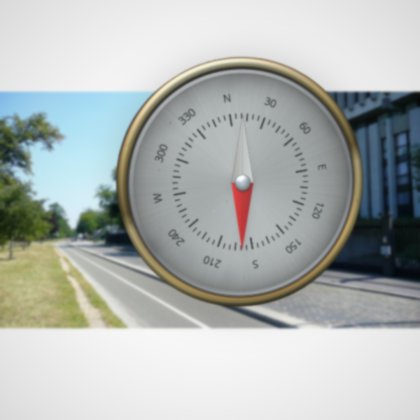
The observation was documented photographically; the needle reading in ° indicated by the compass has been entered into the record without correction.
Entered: 190 °
